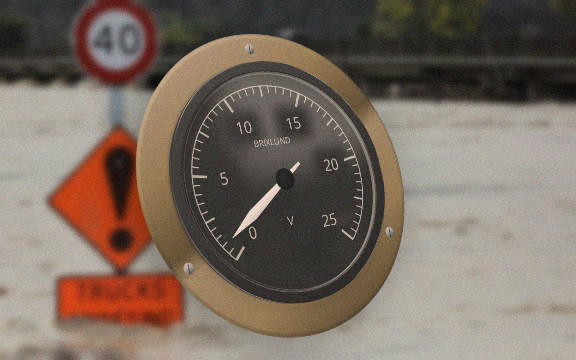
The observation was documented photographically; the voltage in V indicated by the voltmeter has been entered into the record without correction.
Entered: 1 V
